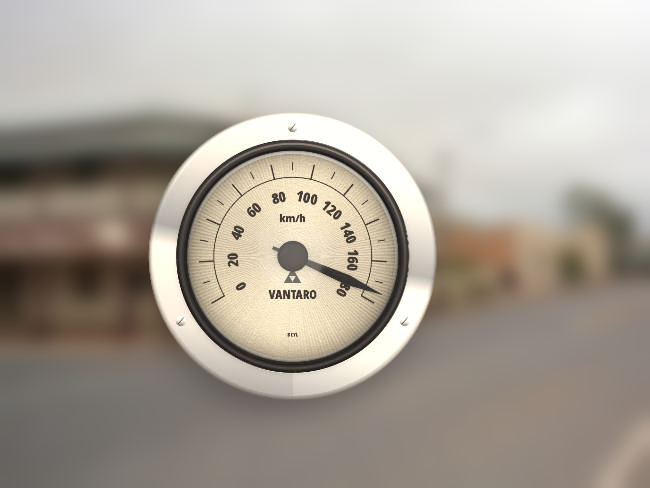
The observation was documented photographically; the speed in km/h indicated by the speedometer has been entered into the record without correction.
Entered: 175 km/h
